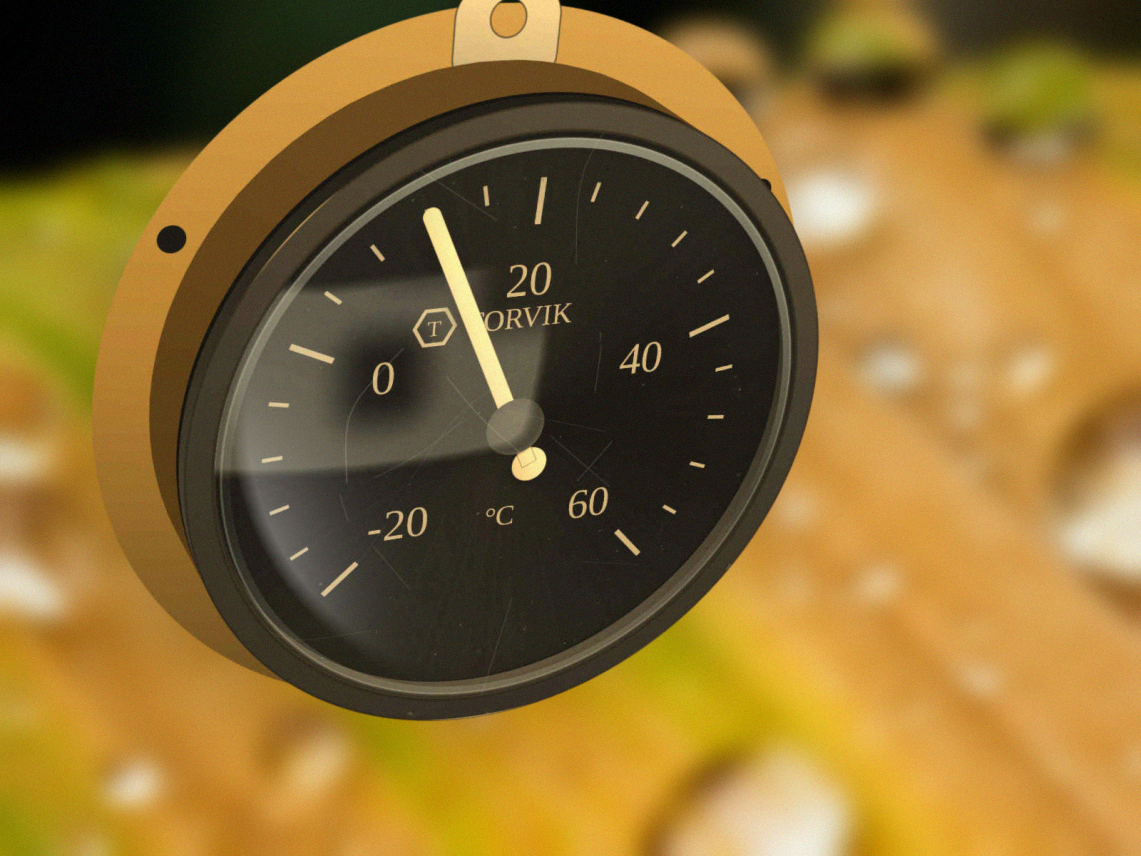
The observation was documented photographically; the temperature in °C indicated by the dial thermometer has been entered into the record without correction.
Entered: 12 °C
